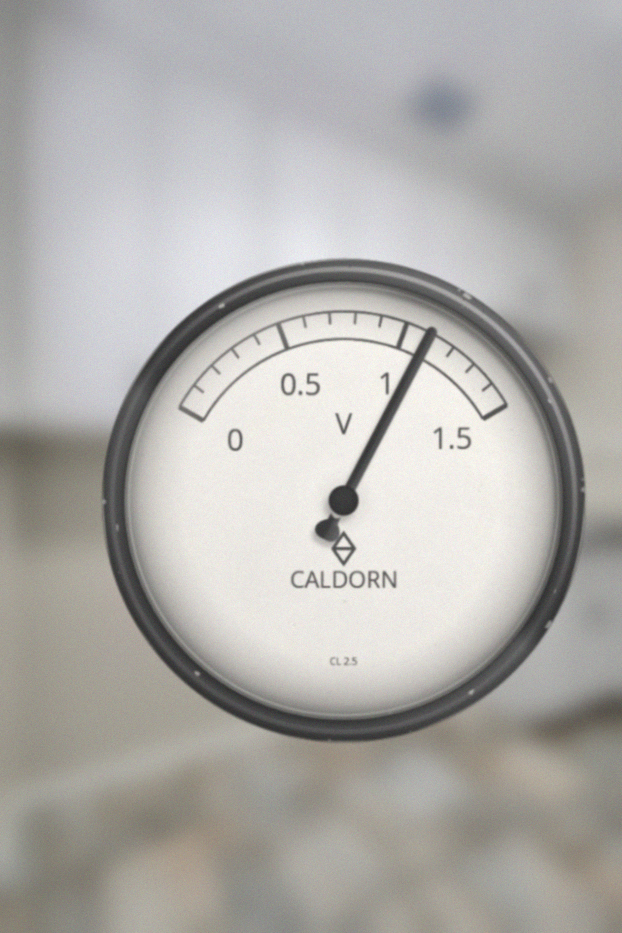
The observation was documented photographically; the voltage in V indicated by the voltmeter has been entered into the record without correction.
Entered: 1.1 V
